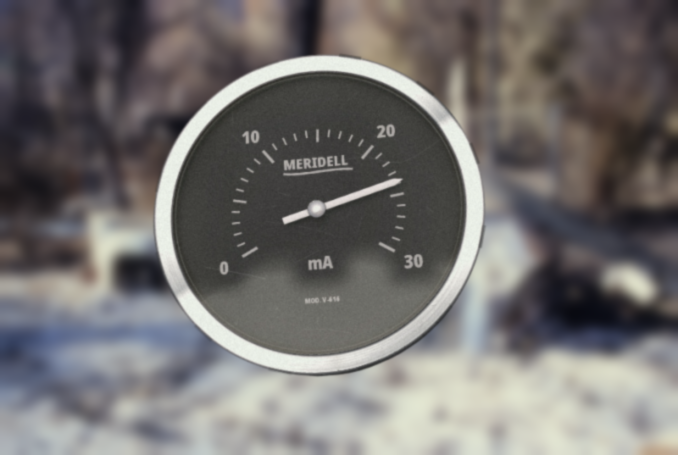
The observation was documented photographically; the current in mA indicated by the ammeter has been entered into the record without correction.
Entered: 24 mA
